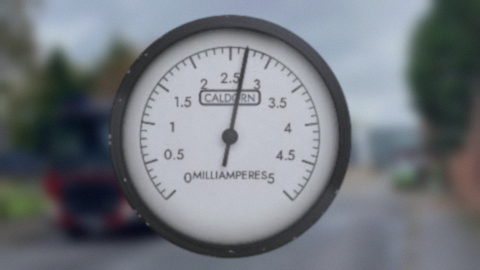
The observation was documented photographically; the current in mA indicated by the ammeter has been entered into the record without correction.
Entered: 2.7 mA
